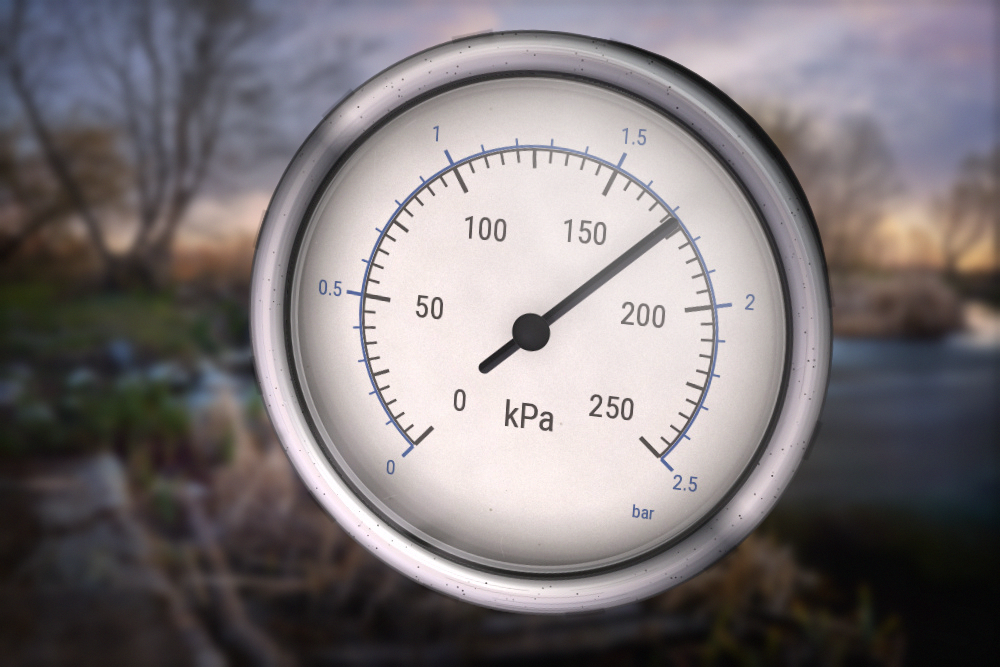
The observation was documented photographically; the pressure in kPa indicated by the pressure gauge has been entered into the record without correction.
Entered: 172.5 kPa
